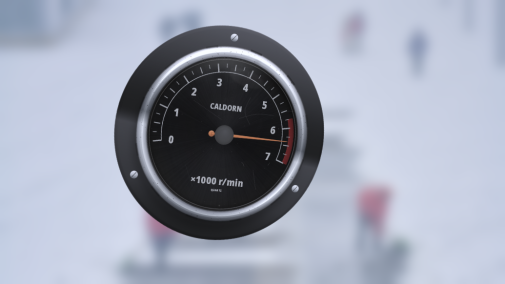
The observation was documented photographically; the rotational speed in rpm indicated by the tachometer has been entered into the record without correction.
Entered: 6375 rpm
